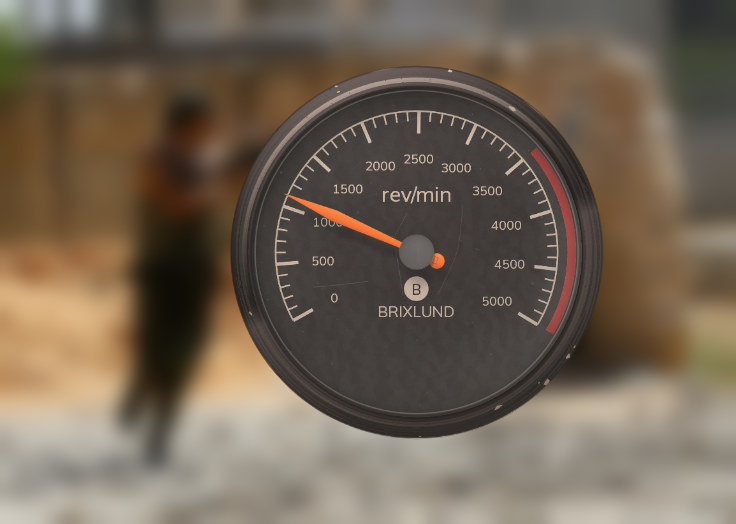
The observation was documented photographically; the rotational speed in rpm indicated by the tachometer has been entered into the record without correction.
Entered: 1100 rpm
